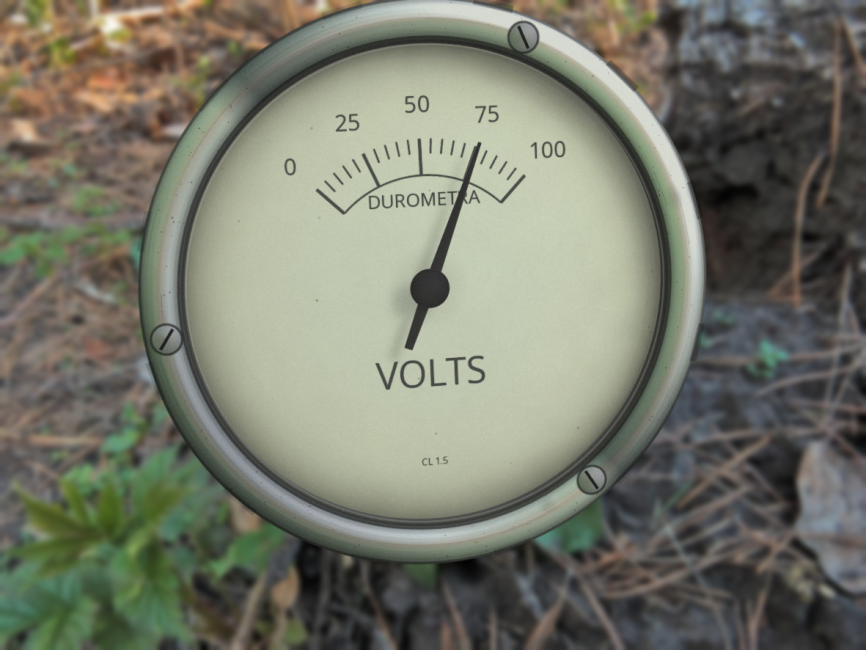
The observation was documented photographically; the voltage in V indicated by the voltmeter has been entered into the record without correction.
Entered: 75 V
